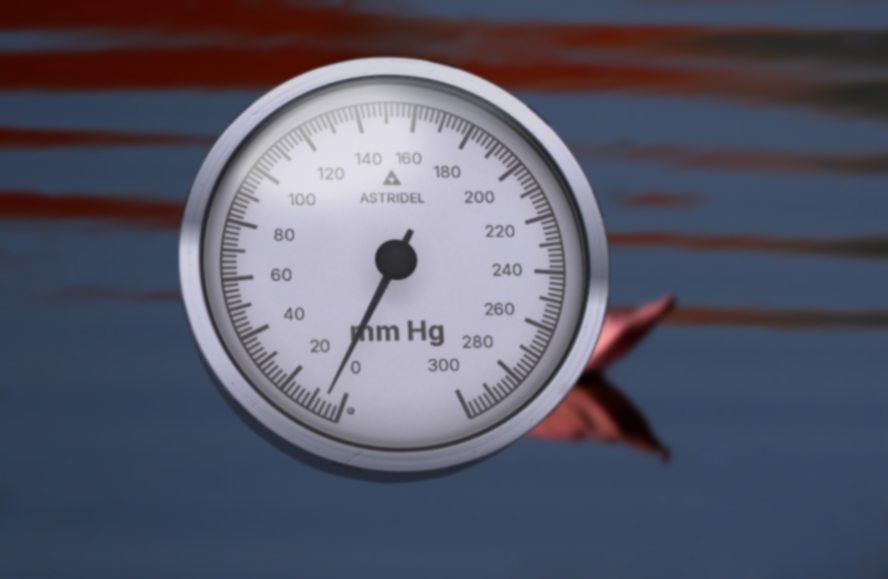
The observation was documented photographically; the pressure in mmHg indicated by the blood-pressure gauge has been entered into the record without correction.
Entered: 6 mmHg
